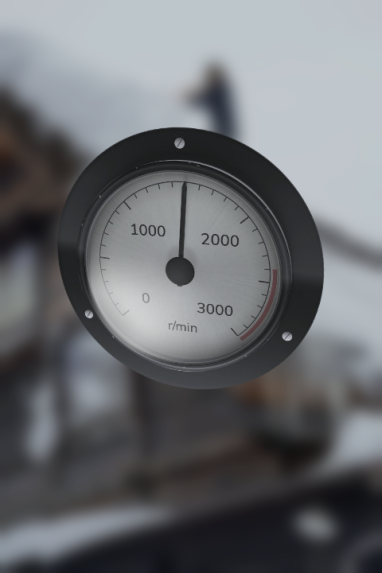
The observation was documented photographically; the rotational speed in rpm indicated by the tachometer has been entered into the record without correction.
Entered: 1500 rpm
